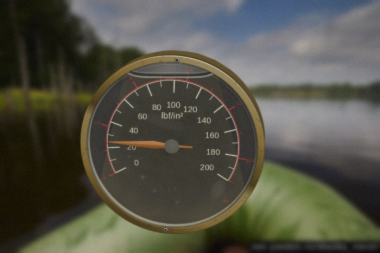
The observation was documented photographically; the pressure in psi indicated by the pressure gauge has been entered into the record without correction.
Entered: 25 psi
